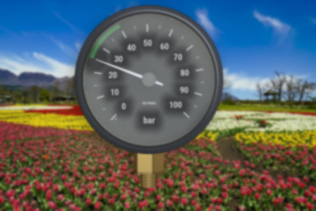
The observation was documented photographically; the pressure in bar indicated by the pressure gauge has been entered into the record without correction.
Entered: 25 bar
